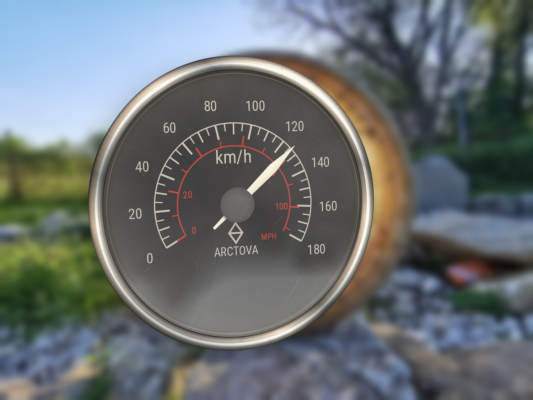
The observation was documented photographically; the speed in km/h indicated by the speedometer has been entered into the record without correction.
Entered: 125 km/h
